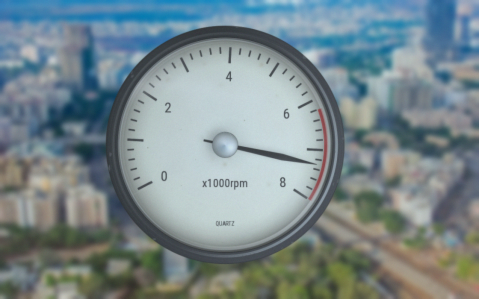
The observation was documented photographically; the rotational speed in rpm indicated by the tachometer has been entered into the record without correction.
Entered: 7300 rpm
